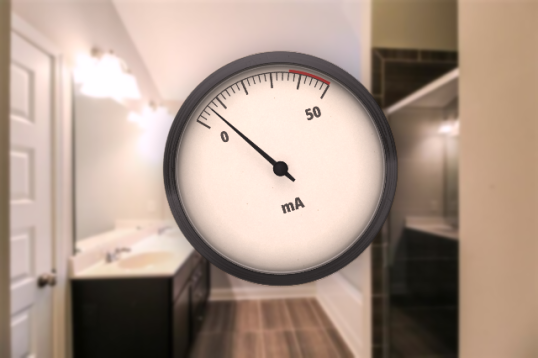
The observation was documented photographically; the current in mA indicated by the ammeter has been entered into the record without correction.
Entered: 6 mA
